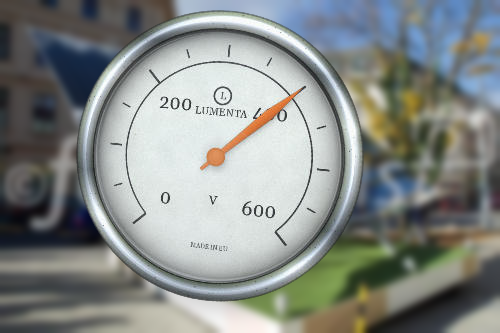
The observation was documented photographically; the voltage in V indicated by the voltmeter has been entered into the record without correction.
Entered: 400 V
